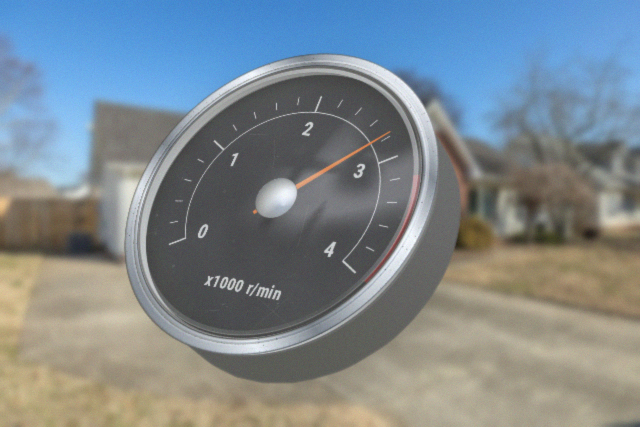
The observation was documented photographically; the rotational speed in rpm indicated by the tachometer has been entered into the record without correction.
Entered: 2800 rpm
